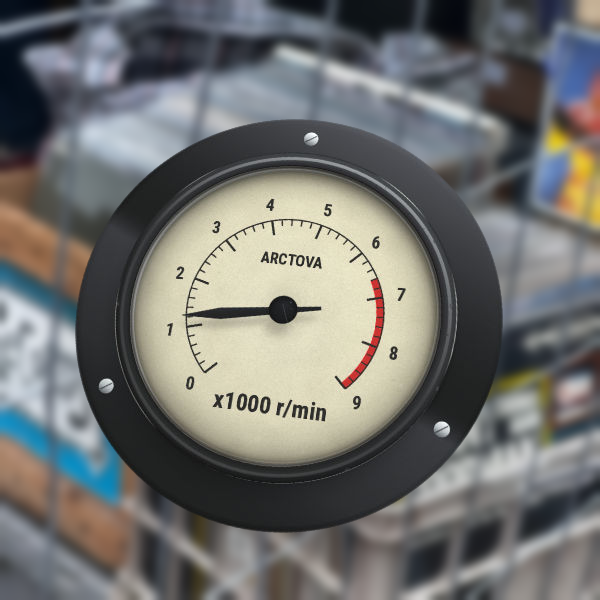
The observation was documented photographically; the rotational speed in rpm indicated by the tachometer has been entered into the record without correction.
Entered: 1200 rpm
